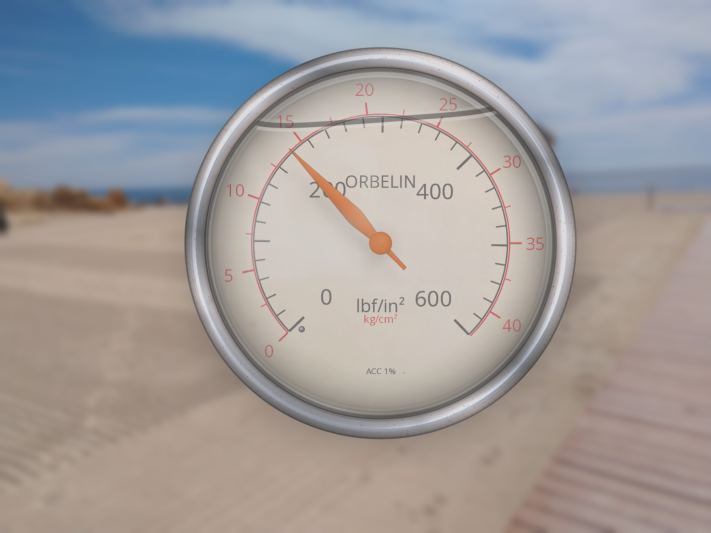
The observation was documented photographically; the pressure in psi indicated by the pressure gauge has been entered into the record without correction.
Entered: 200 psi
